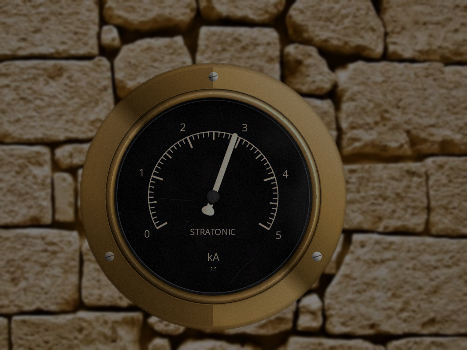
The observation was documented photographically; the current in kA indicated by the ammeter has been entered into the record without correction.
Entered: 2.9 kA
